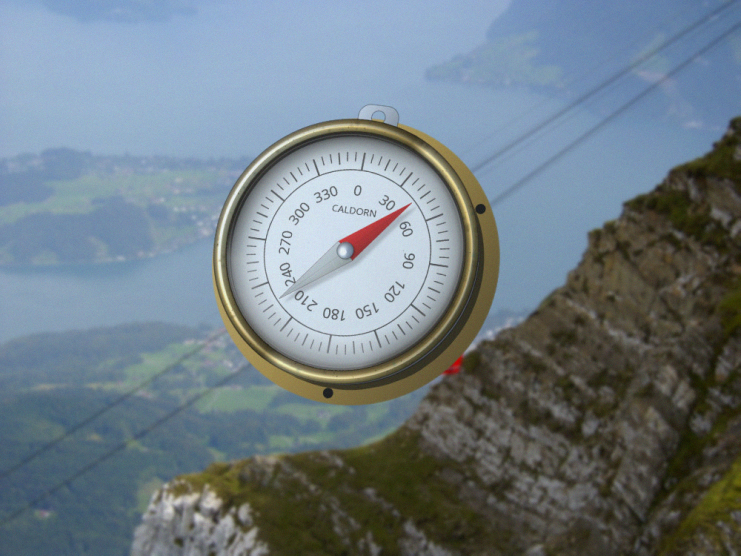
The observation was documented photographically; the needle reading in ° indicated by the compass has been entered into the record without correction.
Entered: 45 °
